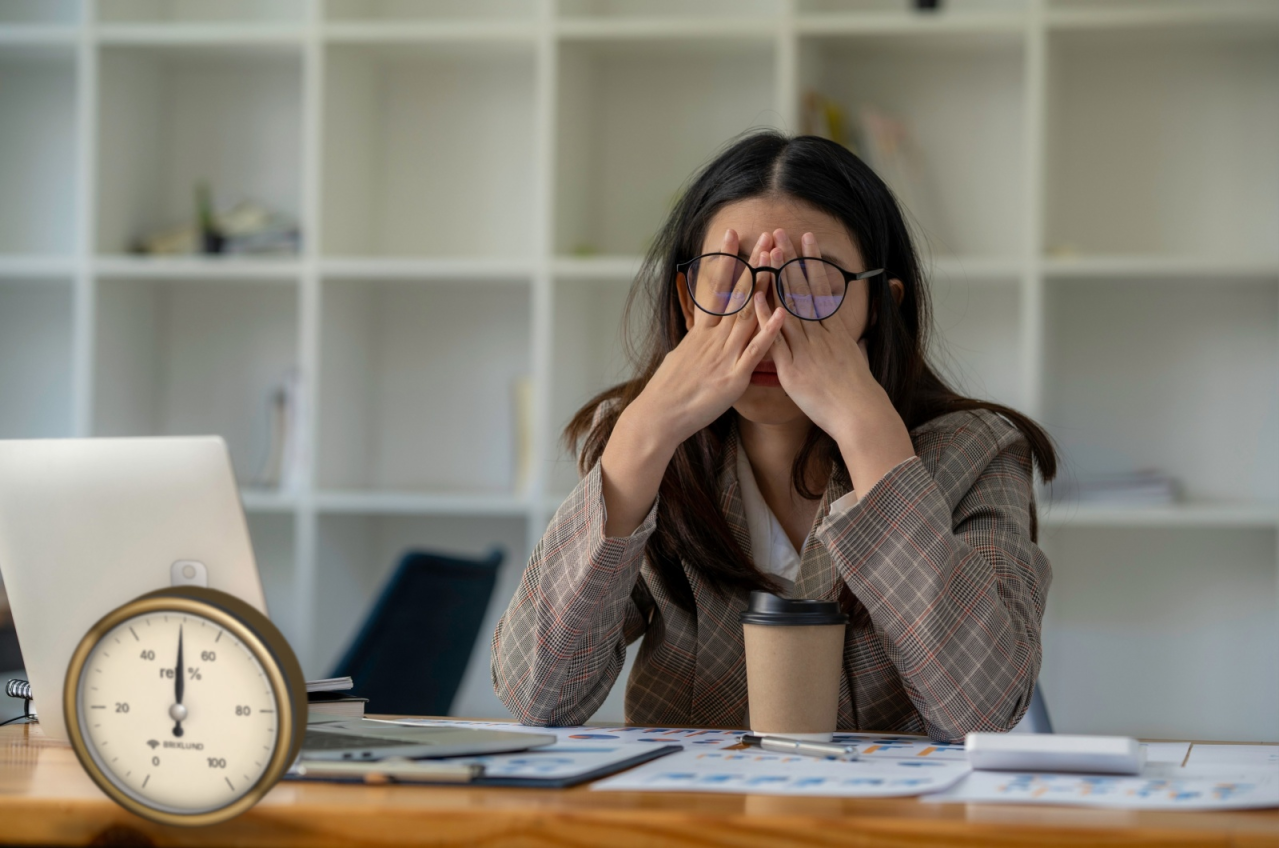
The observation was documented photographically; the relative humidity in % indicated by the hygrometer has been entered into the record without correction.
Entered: 52 %
